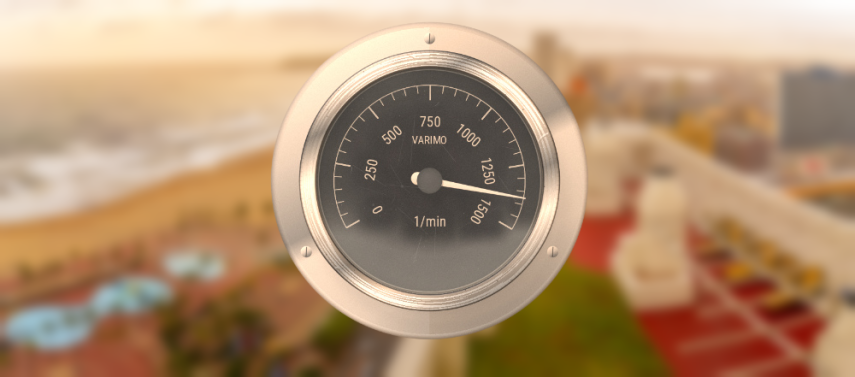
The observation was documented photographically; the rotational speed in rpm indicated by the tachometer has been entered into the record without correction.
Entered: 1375 rpm
